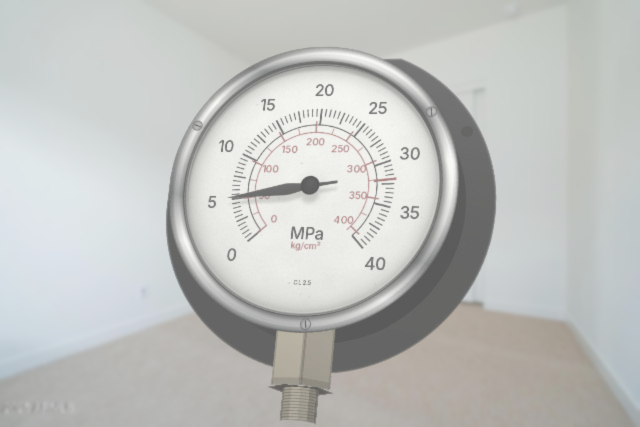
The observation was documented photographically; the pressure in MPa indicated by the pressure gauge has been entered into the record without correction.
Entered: 5 MPa
